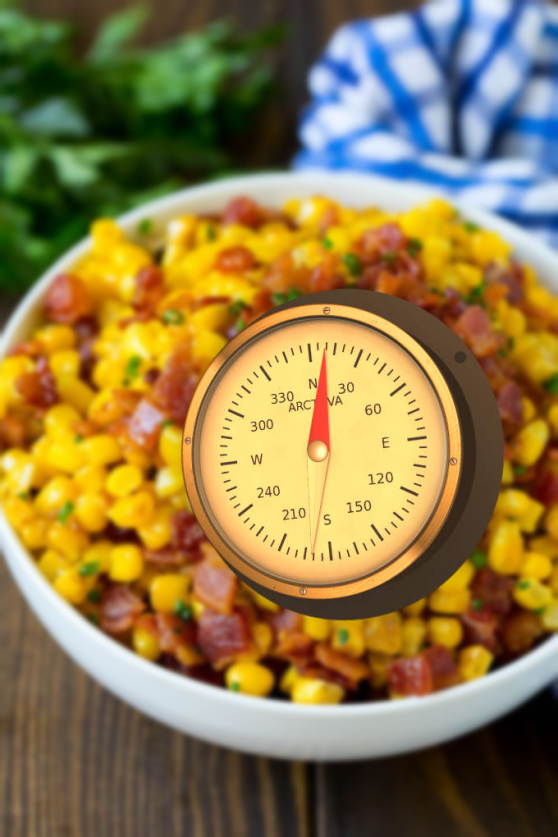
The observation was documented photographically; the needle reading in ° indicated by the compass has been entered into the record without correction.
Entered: 10 °
